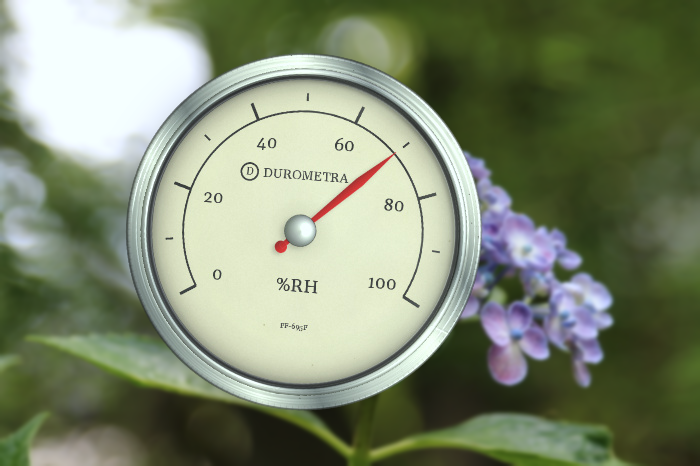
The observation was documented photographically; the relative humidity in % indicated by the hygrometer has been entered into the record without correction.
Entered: 70 %
